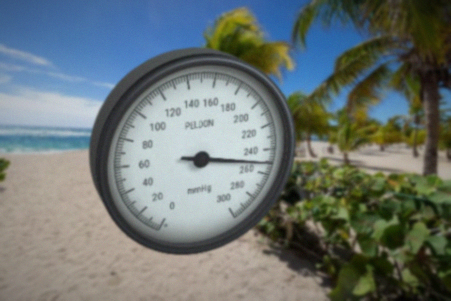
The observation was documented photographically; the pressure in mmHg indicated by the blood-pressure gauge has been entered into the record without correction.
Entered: 250 mmHg
